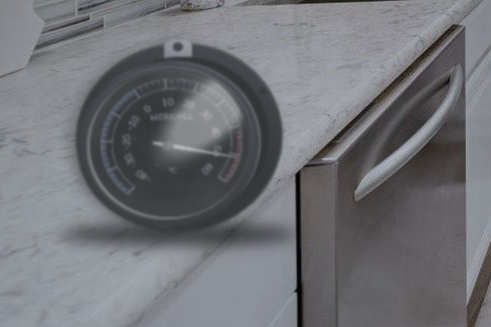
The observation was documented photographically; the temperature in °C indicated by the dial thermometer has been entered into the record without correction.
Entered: 50 °C
